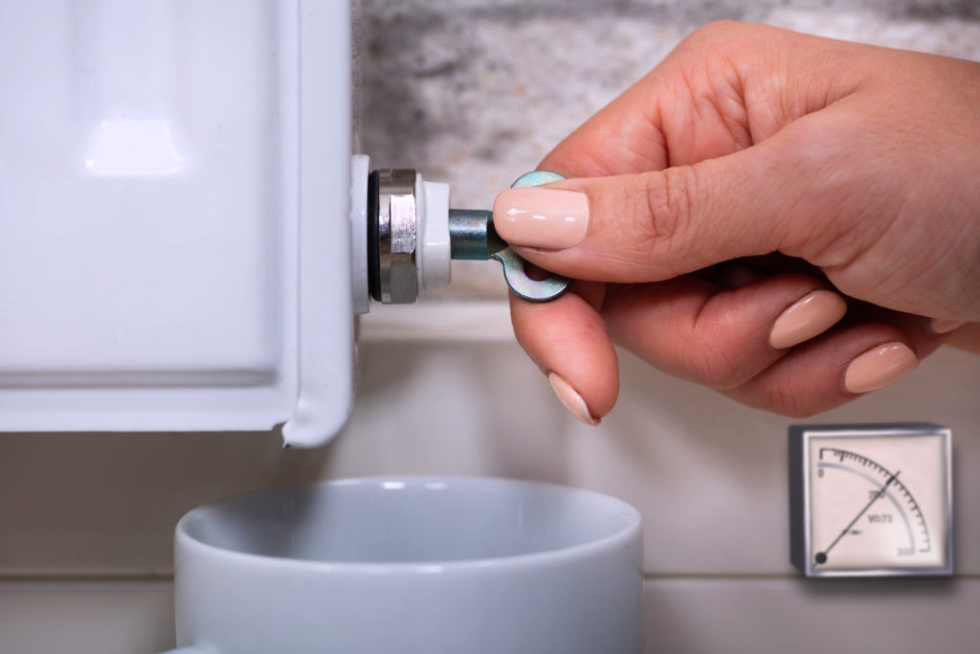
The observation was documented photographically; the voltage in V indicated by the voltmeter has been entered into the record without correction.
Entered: 200 V
